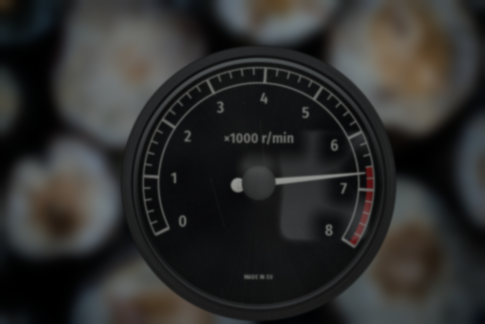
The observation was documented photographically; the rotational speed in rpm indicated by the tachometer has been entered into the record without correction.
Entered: 6700 rpm
